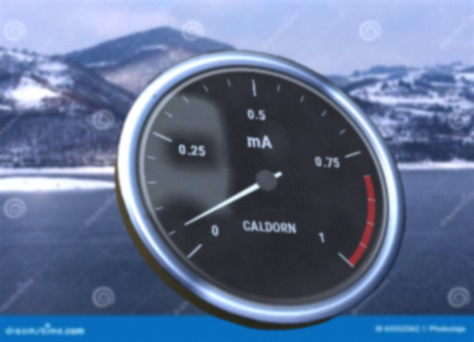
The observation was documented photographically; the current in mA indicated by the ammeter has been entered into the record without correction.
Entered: 0.05 mA
